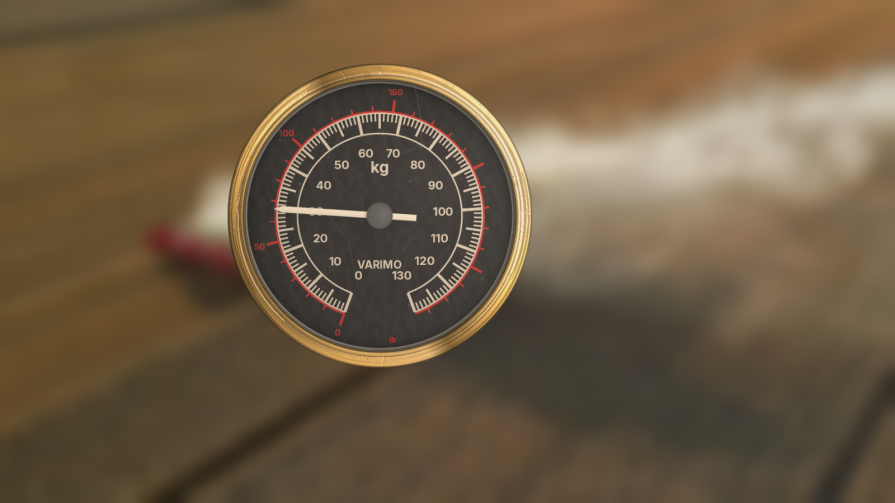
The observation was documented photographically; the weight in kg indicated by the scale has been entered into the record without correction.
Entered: 30 kg
